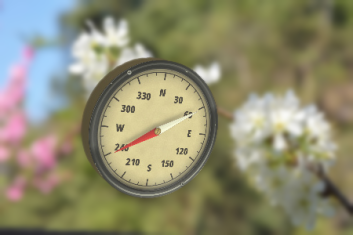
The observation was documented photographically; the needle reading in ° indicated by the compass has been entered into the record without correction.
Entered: 240 °
